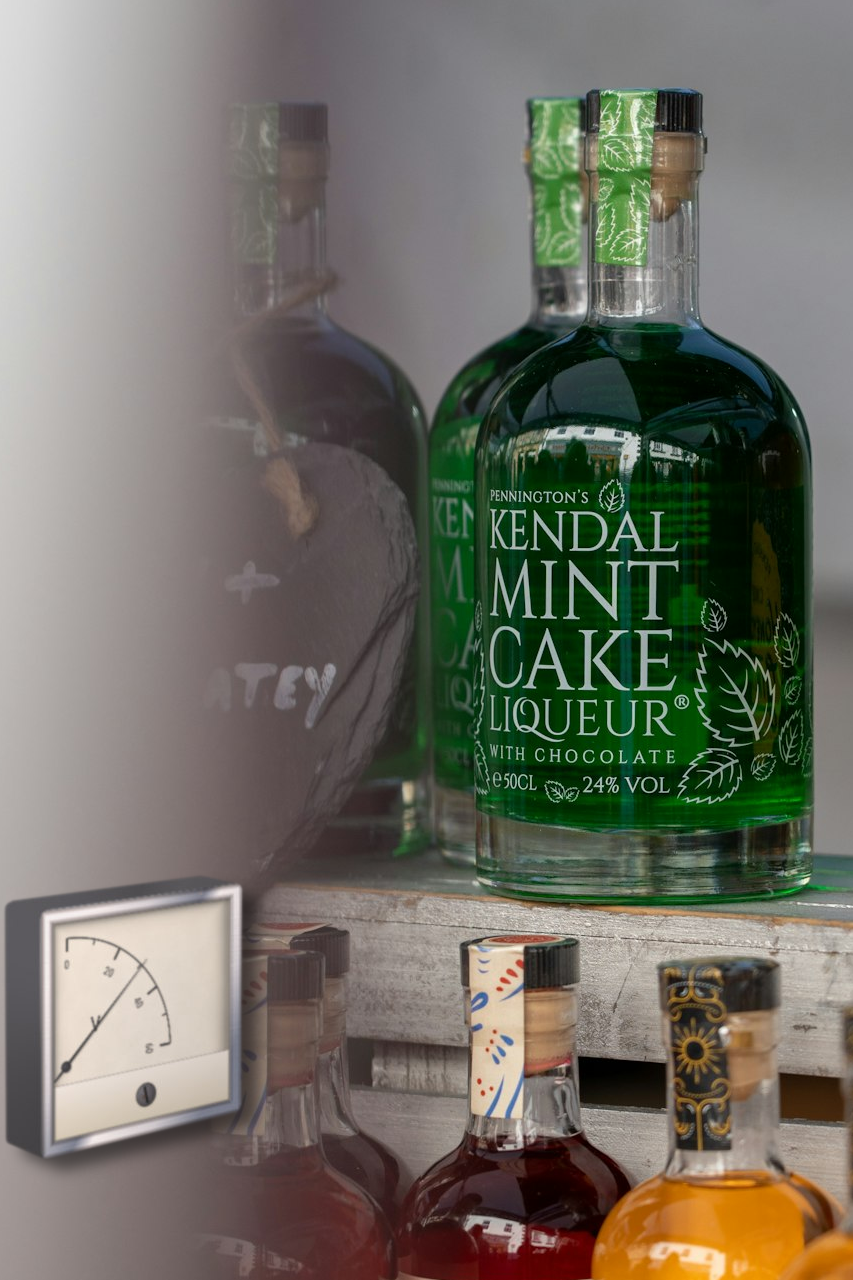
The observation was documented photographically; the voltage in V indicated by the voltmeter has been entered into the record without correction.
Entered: 30 V
